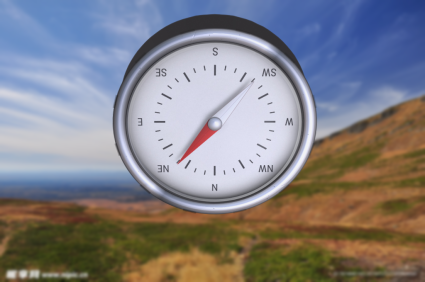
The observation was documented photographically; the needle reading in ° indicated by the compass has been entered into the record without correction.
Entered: 40 °
